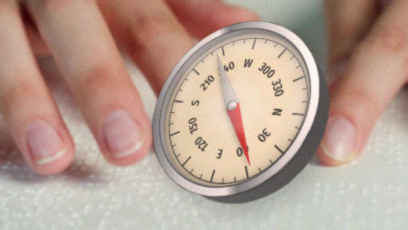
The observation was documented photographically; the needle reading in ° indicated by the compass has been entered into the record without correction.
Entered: 55 °
